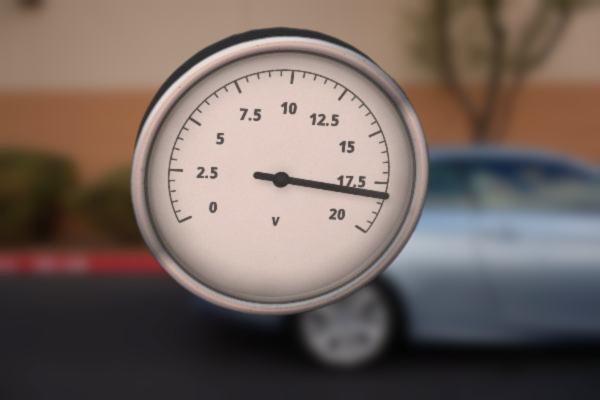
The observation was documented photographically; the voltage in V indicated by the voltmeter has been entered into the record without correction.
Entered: 18 V
